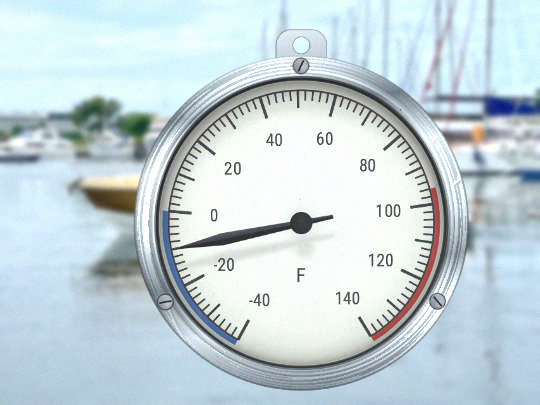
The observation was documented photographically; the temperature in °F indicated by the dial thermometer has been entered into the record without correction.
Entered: -10 °F
